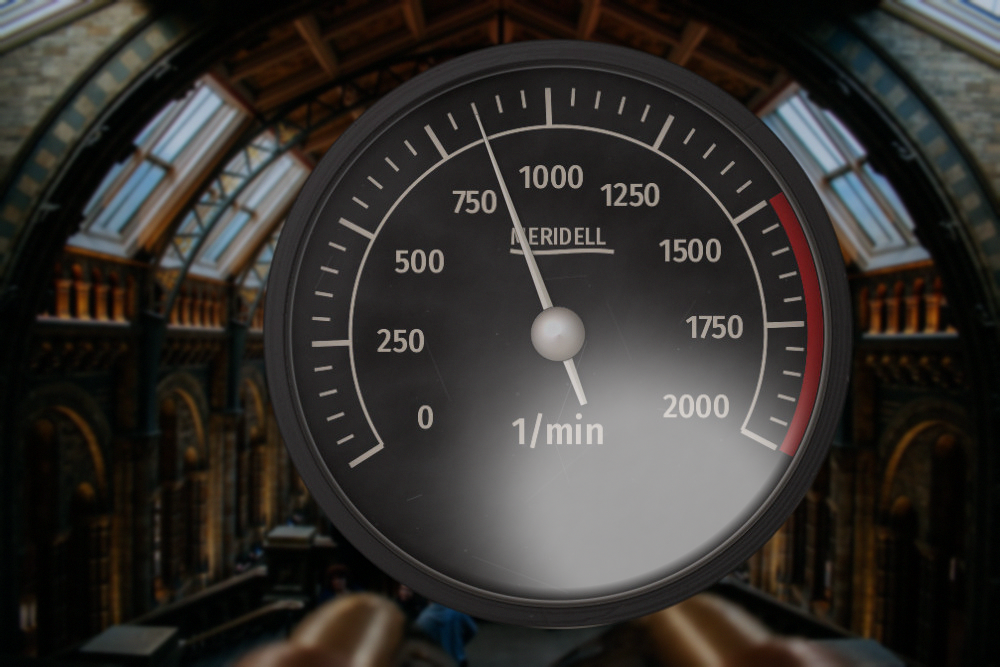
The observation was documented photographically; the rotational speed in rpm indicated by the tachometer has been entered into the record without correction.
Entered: 850 rpm
